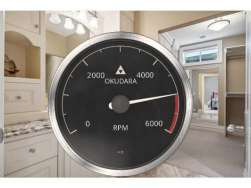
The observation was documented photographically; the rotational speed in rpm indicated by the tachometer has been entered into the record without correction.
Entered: 5000 rpm
